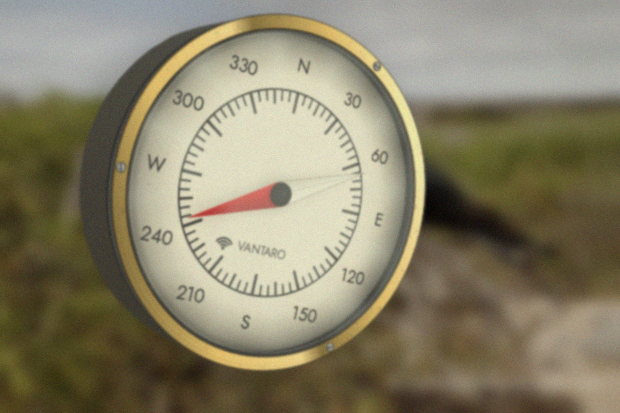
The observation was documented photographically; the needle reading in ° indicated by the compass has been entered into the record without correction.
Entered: 245 °
